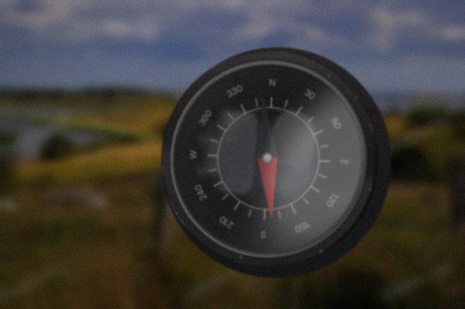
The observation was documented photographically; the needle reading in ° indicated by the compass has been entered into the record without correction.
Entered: 172.5 °
